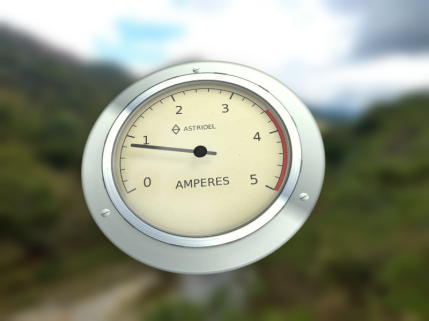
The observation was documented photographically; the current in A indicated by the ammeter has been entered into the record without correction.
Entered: 0.8 A
